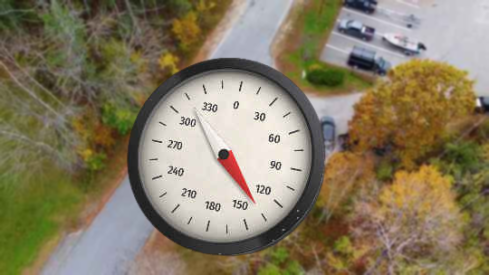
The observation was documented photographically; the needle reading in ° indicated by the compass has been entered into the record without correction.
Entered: 135 °
